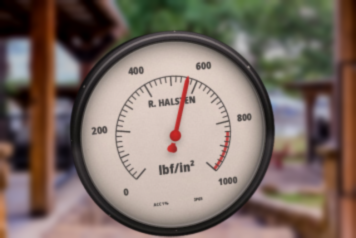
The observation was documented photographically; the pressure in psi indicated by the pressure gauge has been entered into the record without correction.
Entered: 560 psi
